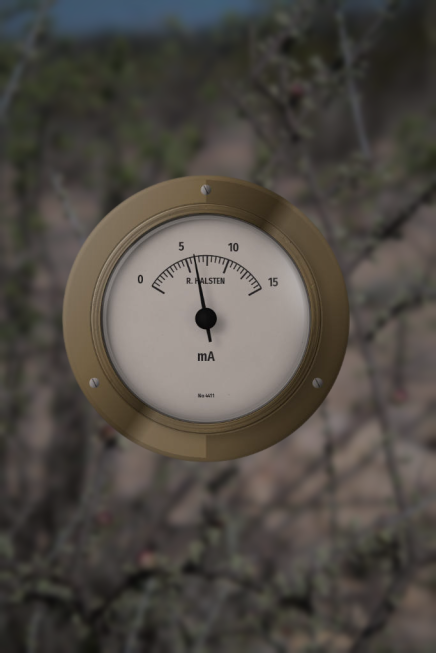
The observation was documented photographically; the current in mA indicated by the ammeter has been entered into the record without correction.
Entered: 6 mA
